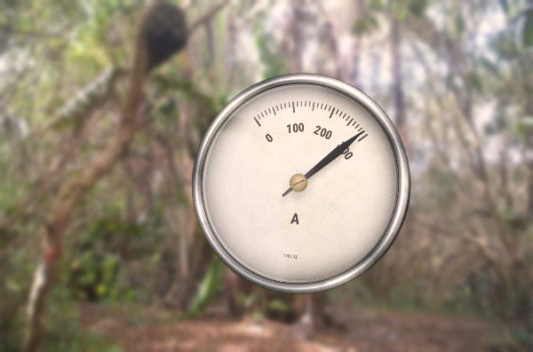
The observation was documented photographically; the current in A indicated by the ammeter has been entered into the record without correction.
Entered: 290 A
